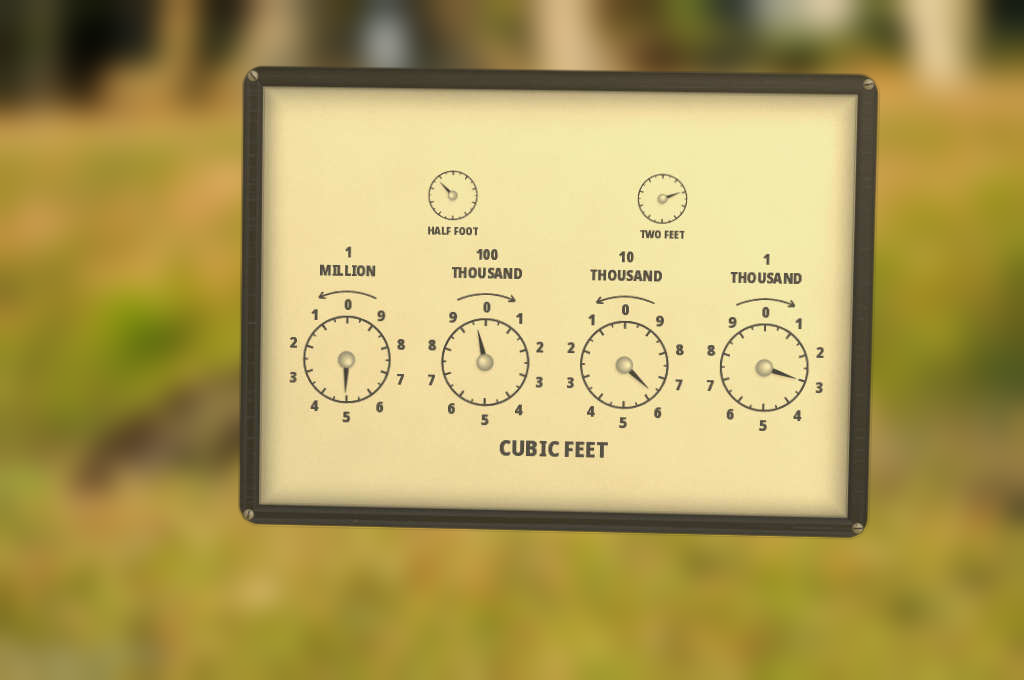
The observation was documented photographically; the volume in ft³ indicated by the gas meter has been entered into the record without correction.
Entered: 496300 ft³
